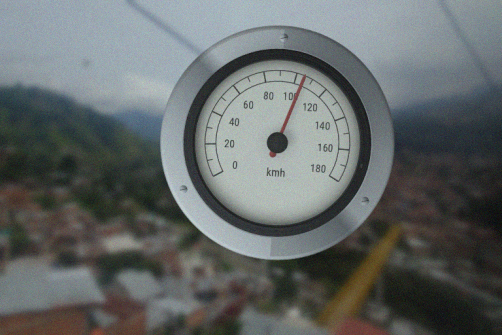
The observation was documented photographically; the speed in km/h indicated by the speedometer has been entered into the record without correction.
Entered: 105 km/h
